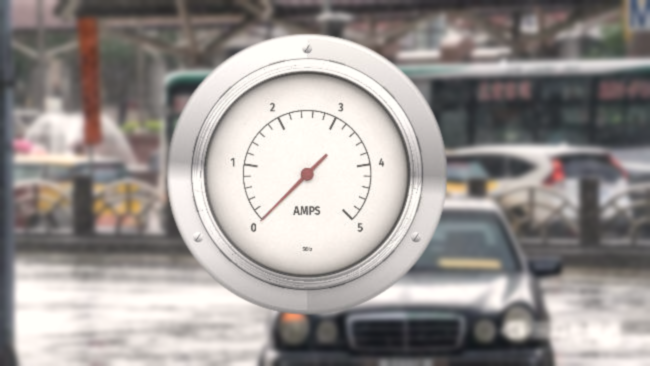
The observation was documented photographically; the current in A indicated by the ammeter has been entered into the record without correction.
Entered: 0 A
